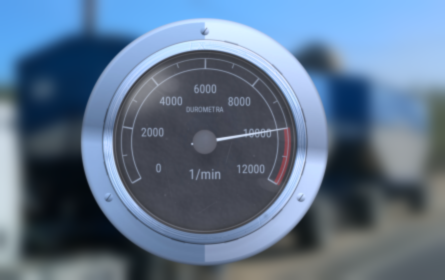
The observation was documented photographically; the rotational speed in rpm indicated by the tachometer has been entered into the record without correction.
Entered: 10000 rpm
